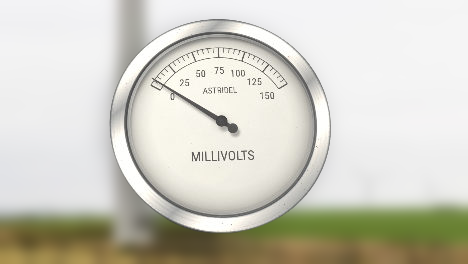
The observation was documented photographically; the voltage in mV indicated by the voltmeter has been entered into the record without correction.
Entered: 5 mV
